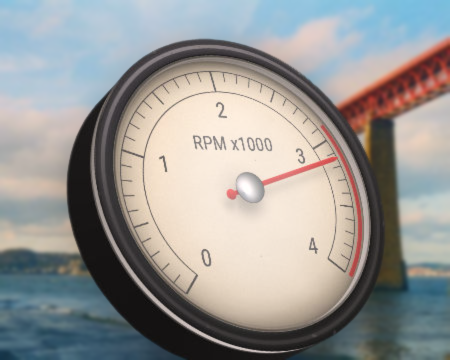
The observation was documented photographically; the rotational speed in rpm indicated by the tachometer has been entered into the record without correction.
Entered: 3150 rpm
